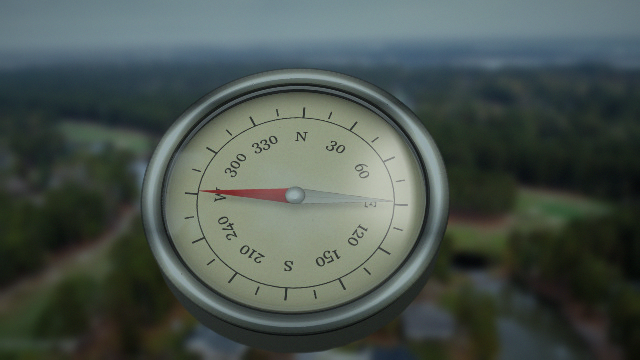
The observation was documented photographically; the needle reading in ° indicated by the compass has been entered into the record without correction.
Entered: 270 °
